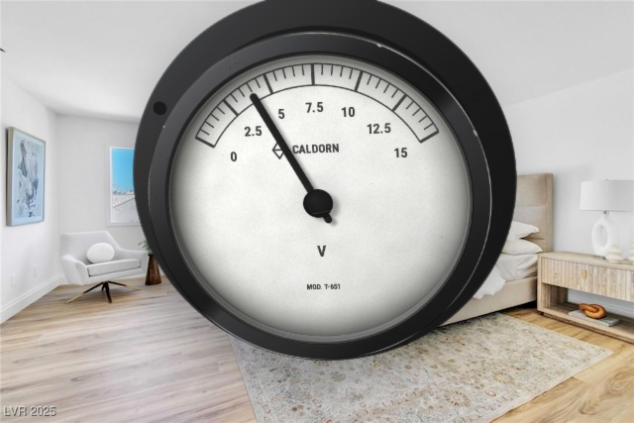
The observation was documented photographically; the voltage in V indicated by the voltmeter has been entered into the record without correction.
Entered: 4 V
